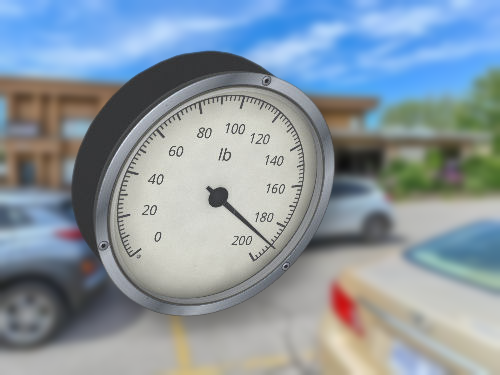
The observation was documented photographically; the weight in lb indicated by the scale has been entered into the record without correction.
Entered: 190 lb
